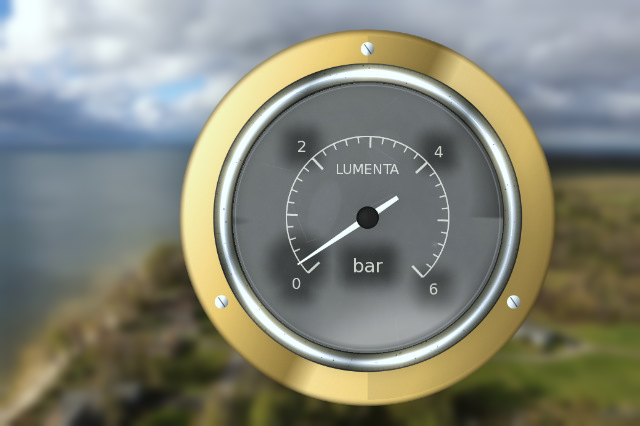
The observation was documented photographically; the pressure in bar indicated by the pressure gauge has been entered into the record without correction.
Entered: 0.2 bar
